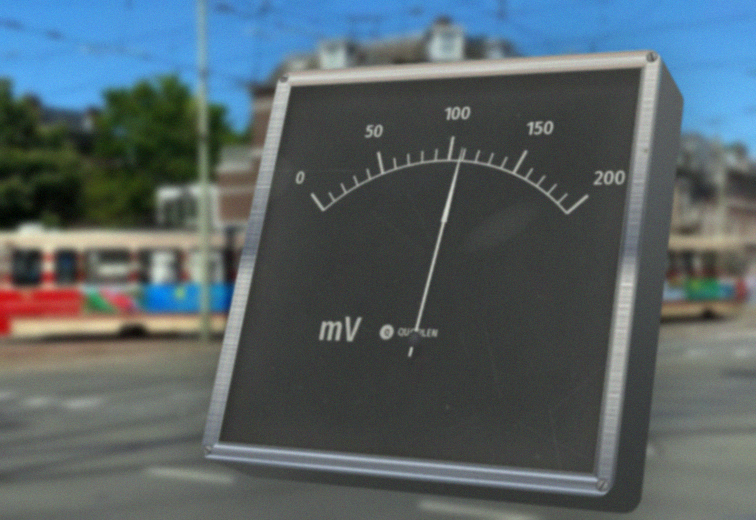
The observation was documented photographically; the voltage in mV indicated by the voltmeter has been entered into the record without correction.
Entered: 110 mV
